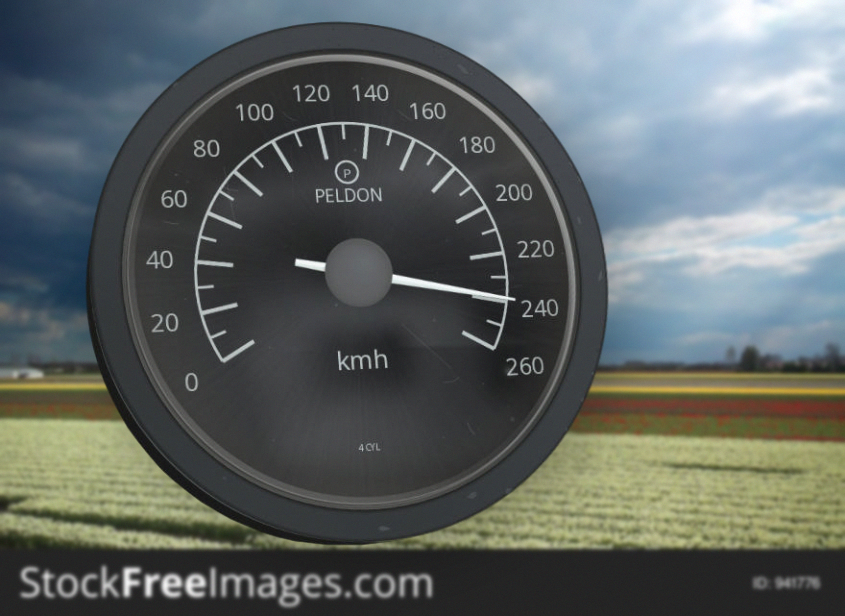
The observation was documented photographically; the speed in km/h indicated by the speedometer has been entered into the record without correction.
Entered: 240 km/h
